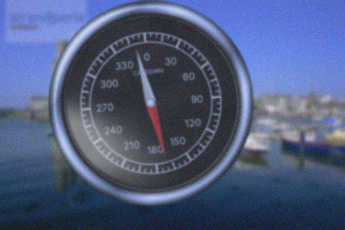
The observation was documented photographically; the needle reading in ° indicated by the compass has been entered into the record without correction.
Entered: 170 °
